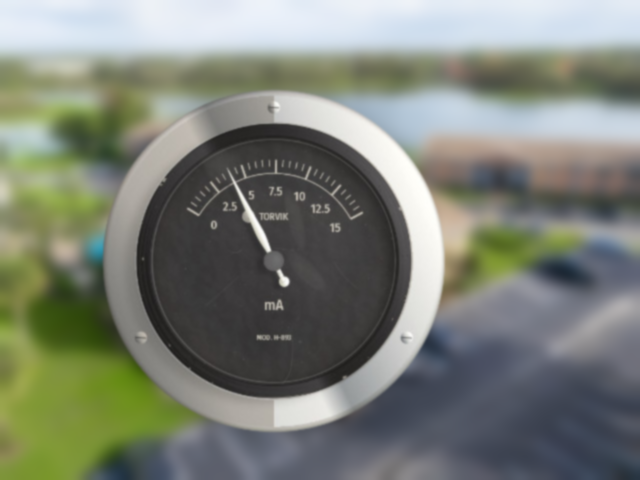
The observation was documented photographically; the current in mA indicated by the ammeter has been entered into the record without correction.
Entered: 4 mA
